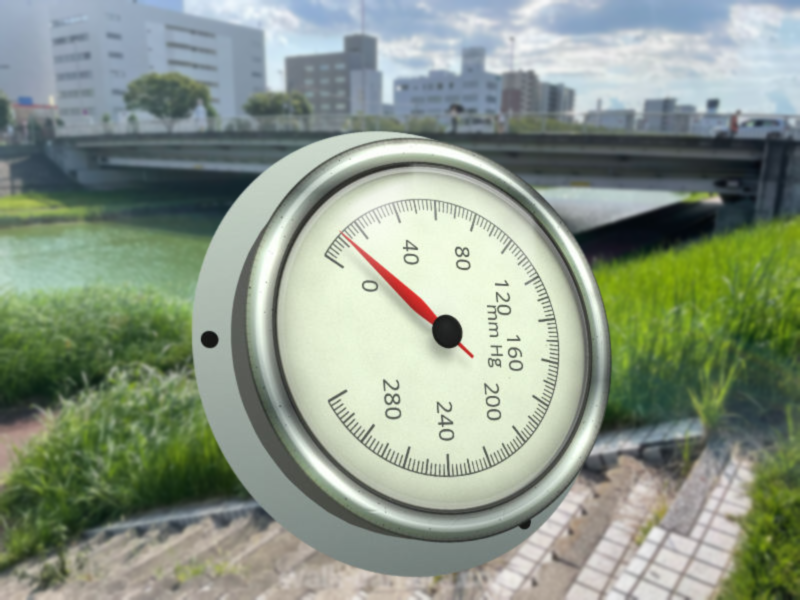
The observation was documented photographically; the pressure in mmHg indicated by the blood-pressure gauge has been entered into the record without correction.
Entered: 10 mmHg
